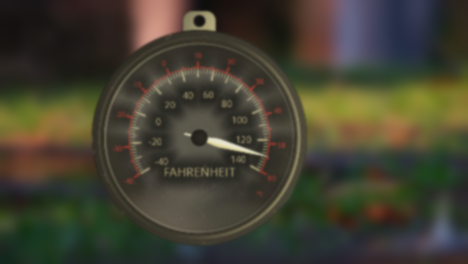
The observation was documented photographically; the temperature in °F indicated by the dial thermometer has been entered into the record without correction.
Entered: 130 °F
